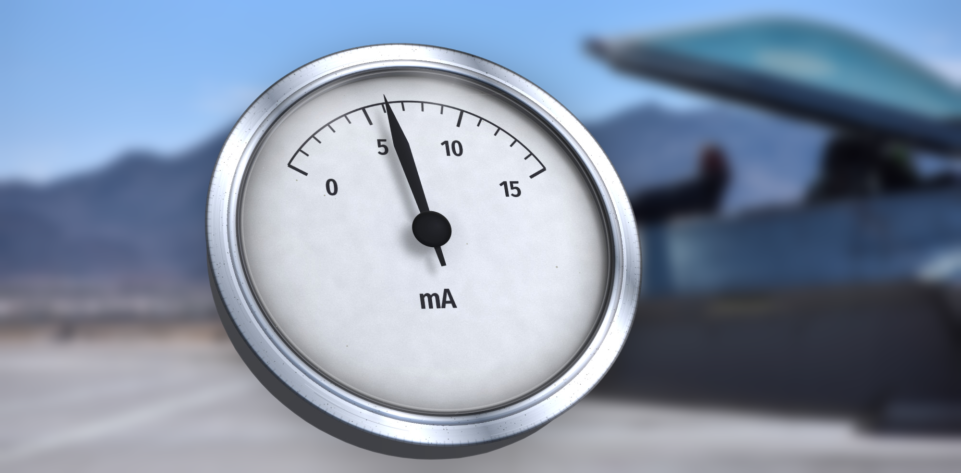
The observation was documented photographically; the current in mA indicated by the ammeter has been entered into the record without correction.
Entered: 6 mA
